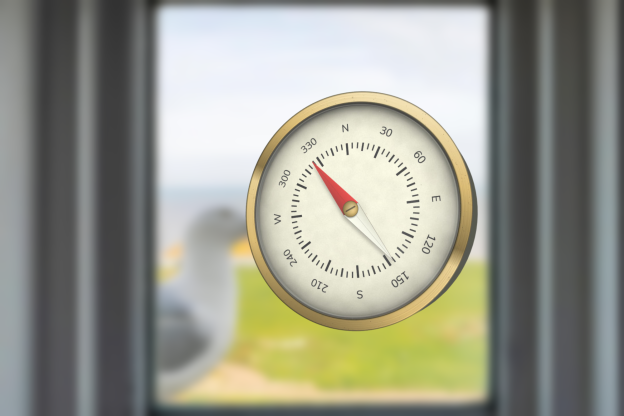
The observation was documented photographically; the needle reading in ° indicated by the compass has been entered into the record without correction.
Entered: 325 °
